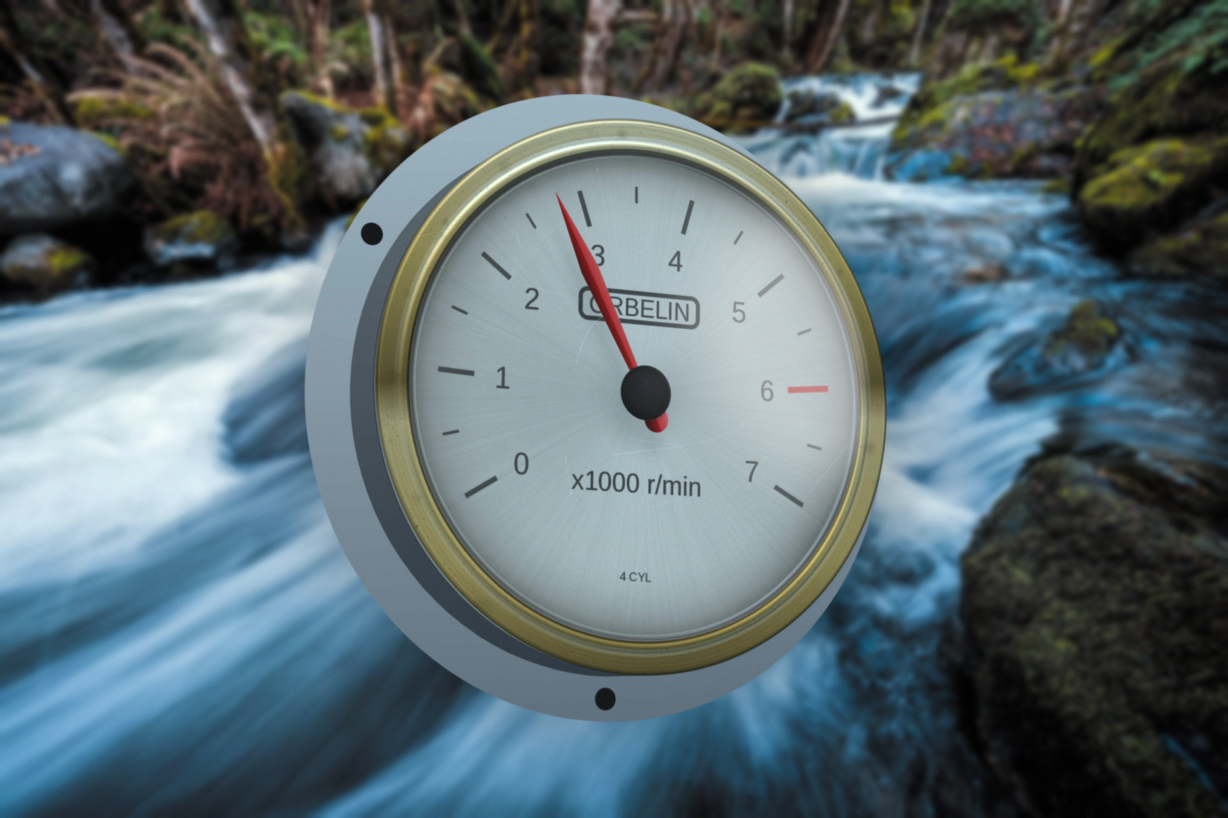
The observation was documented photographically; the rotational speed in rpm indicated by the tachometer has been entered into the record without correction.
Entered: 2750 rpm
